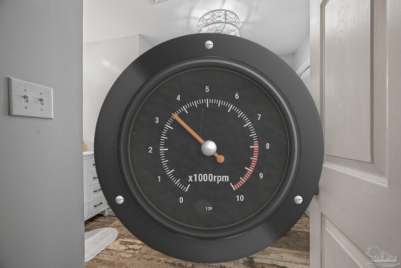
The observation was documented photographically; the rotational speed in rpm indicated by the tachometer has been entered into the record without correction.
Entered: 3500 rpm
